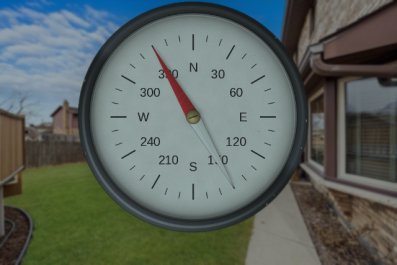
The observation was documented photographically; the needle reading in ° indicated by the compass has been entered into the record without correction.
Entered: 330 °
